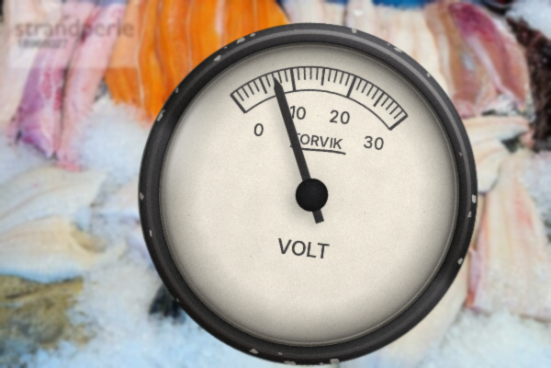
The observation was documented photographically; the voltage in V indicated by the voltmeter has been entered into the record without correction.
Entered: 7 V
